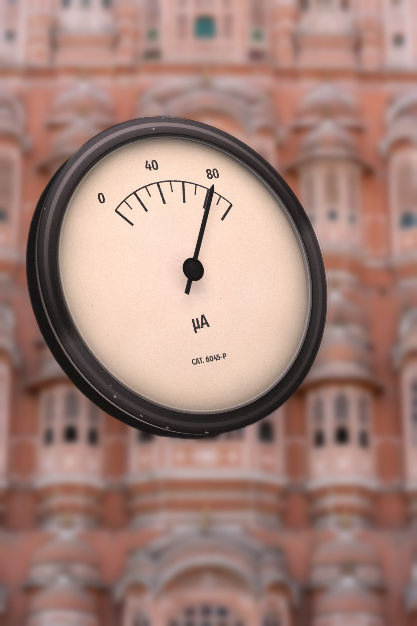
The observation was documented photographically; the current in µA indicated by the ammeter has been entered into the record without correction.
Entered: 80 µA
